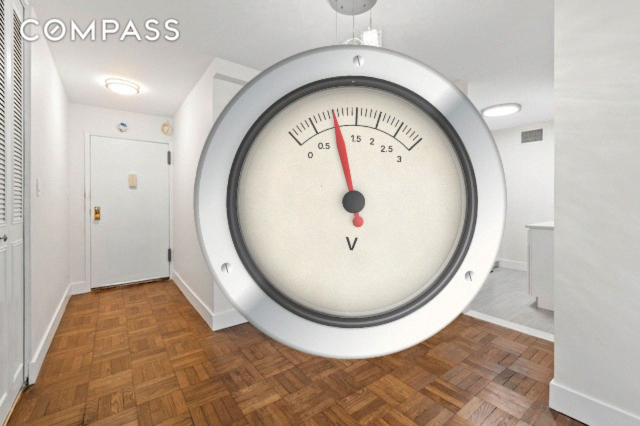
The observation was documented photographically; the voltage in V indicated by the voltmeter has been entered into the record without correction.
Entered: 1 V
